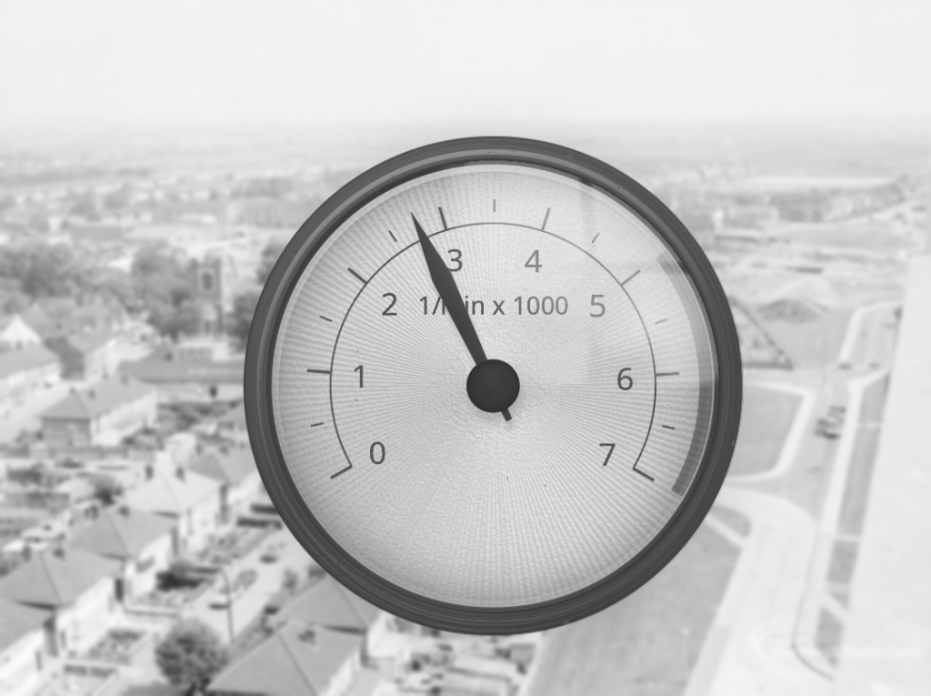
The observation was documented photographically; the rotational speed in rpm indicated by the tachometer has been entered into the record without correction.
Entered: 2750 rpm
